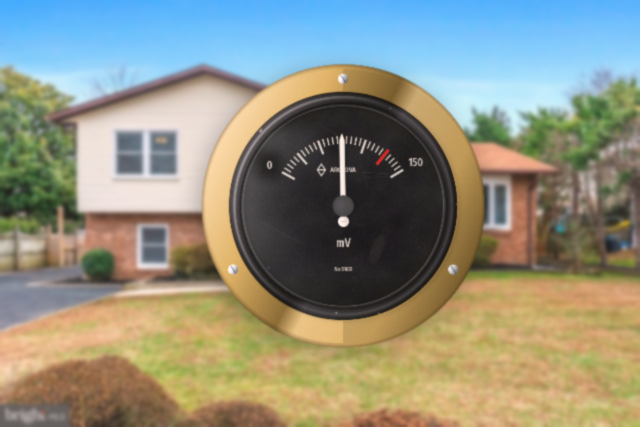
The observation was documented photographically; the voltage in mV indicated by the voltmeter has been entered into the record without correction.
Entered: 75 mV
